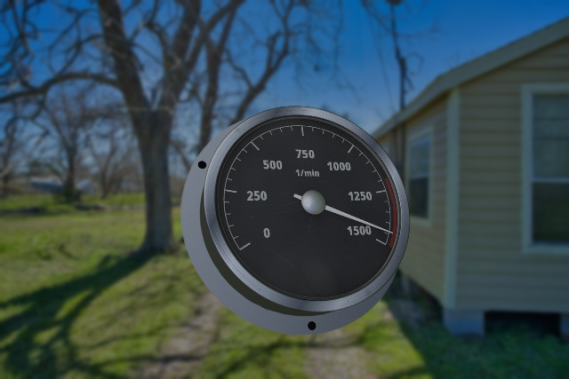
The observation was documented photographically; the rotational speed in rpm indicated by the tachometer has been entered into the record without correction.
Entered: 1450 rpm
